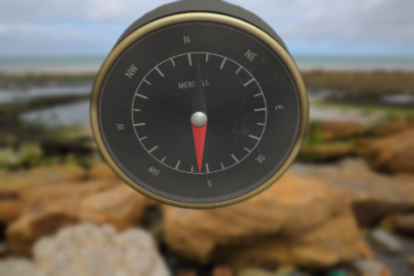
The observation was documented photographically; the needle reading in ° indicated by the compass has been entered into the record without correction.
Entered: 187.5 °
